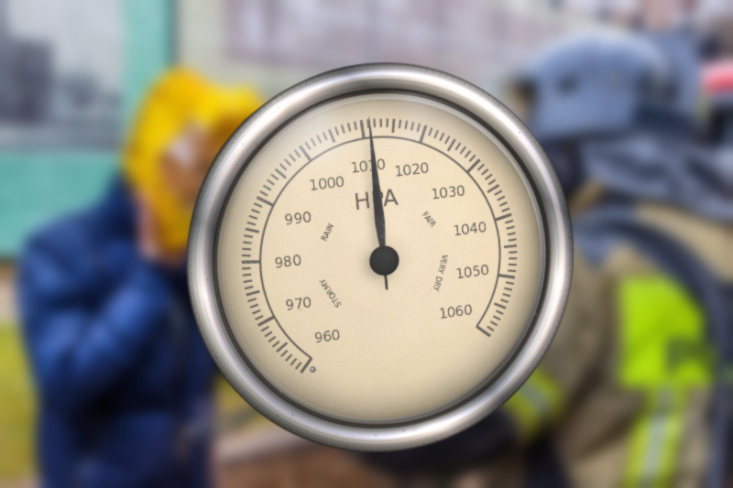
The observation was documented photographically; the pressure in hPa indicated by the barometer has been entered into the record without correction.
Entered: 1011 hPa
